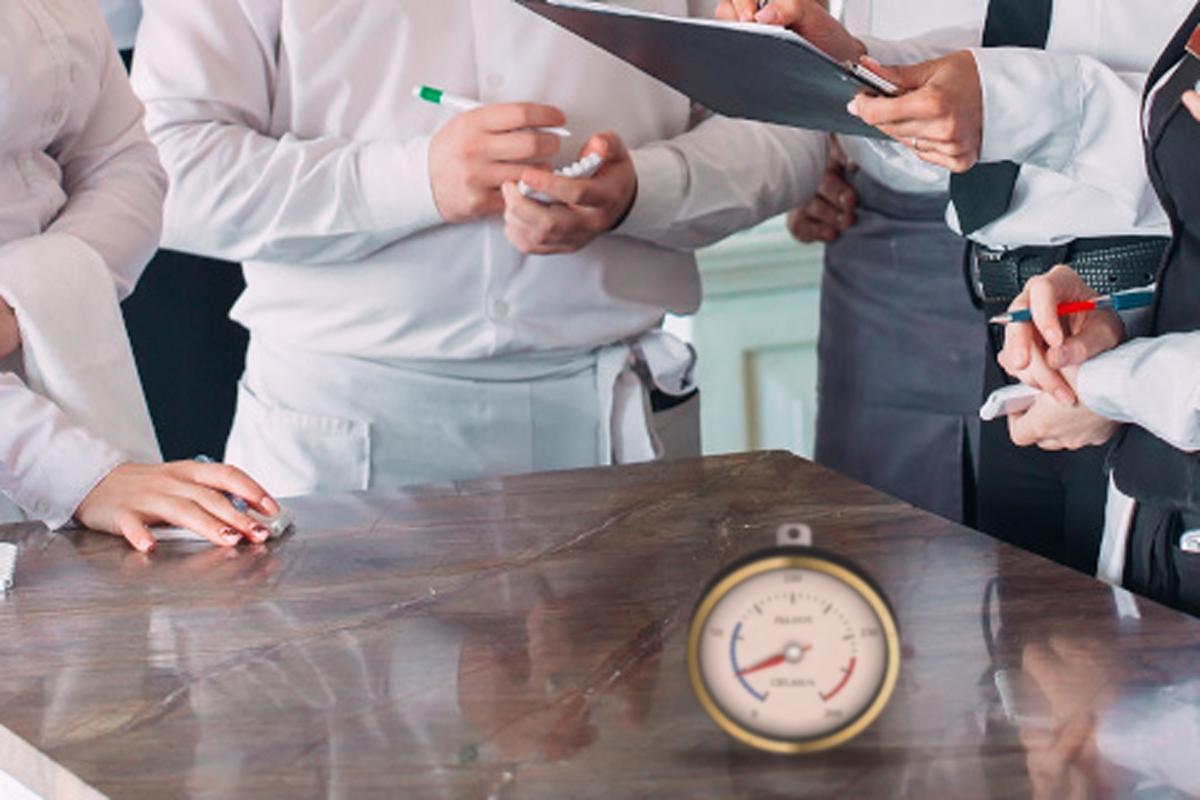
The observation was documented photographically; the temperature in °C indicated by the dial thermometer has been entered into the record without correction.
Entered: 25 °C
